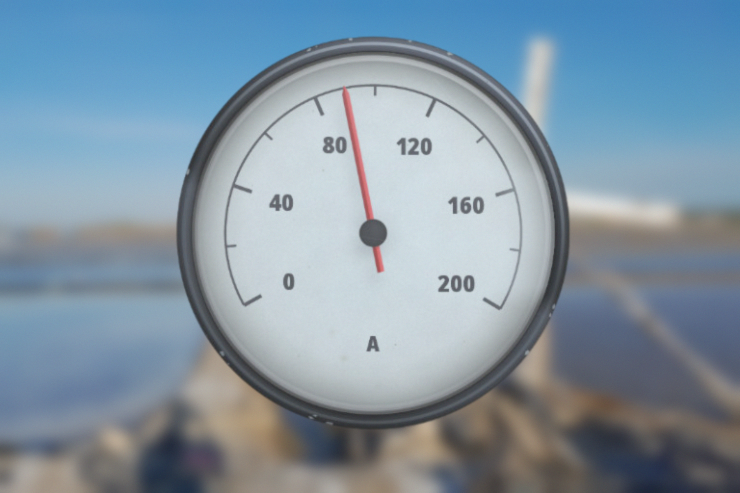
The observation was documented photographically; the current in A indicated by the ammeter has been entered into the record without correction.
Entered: 90 A
